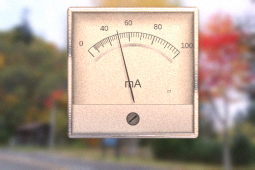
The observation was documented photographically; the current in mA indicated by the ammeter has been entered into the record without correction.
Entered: 50 mA
